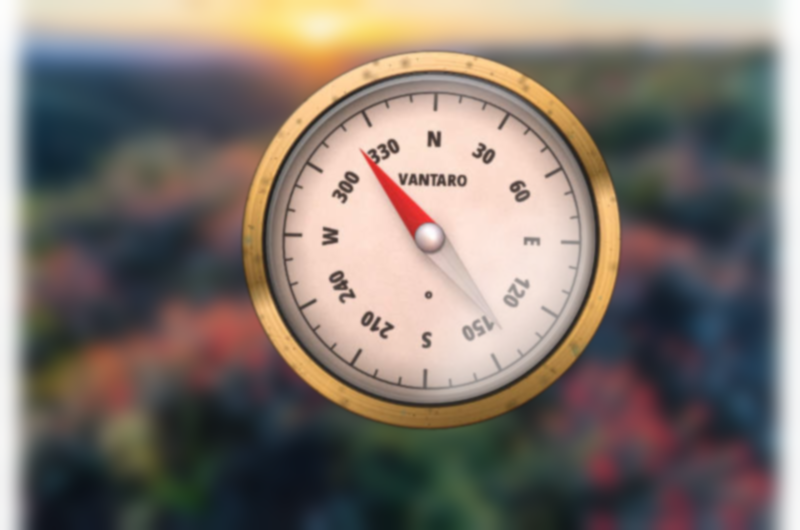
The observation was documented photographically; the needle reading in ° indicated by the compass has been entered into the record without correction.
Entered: 320 °
